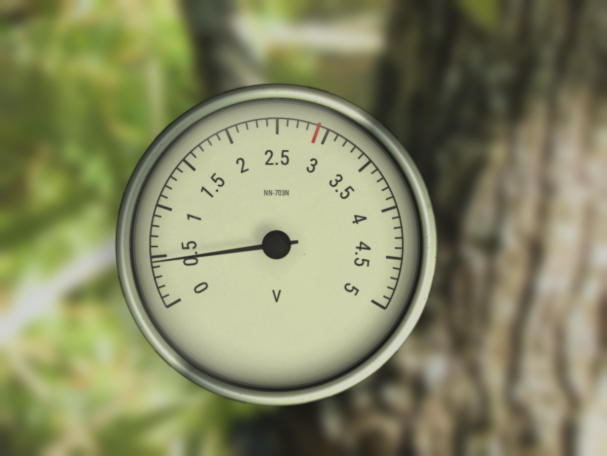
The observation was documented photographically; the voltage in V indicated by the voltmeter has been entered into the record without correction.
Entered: 0.45 V
